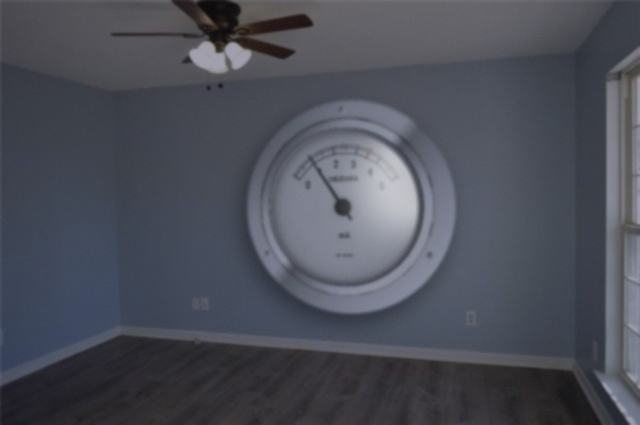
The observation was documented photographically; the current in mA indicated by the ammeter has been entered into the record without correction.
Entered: 1 mA
